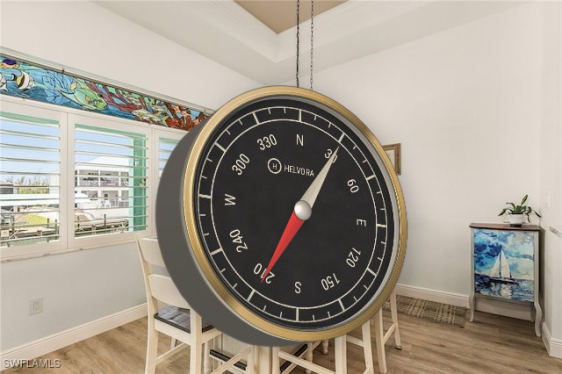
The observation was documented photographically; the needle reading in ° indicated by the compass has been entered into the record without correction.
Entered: 210 °
